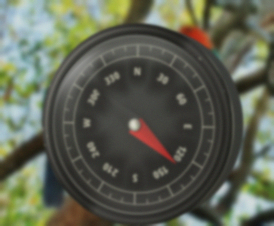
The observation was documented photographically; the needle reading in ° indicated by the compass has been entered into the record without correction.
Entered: 130 °
